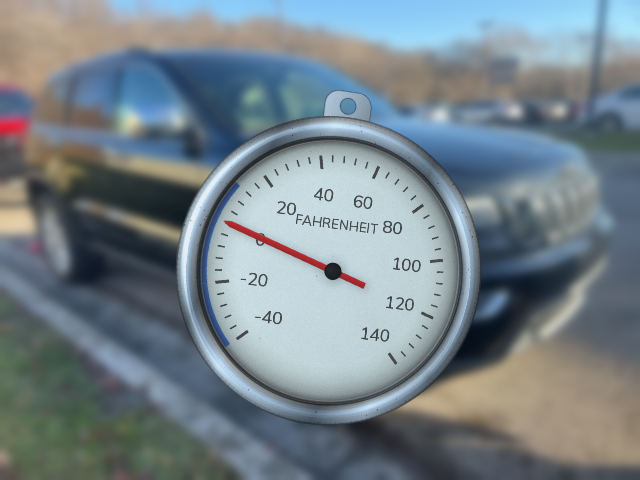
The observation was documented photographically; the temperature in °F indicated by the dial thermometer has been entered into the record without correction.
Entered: 0 °F
